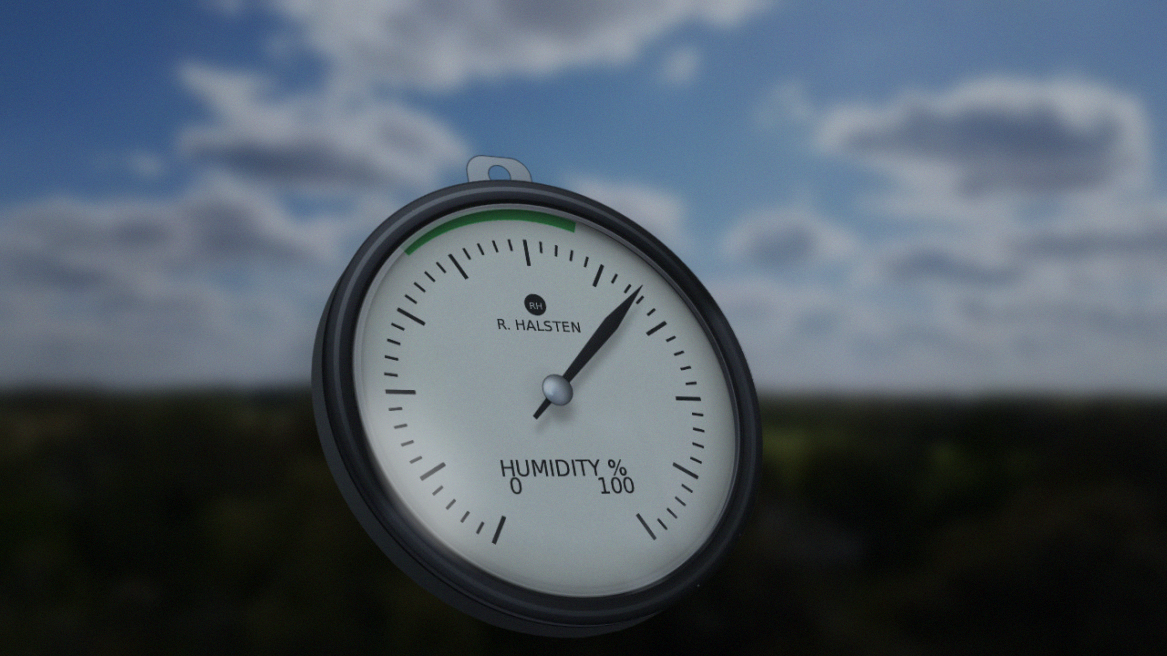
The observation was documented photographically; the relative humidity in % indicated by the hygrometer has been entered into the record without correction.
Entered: 65 %
